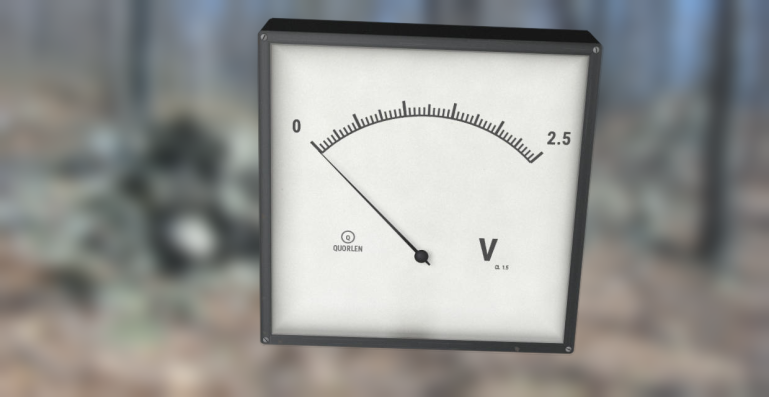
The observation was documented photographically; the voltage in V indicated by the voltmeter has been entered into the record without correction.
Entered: 0 V
